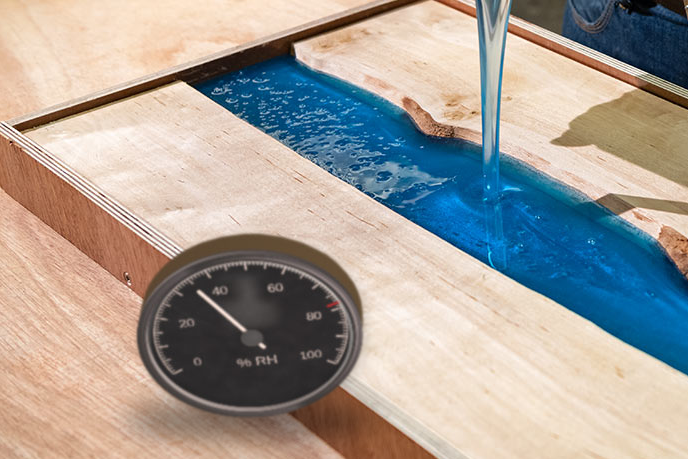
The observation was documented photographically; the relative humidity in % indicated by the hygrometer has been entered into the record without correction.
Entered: 35 %
